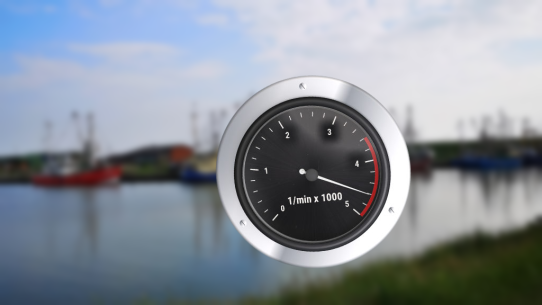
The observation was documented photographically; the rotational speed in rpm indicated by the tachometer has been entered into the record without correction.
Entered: 4600 rpm
